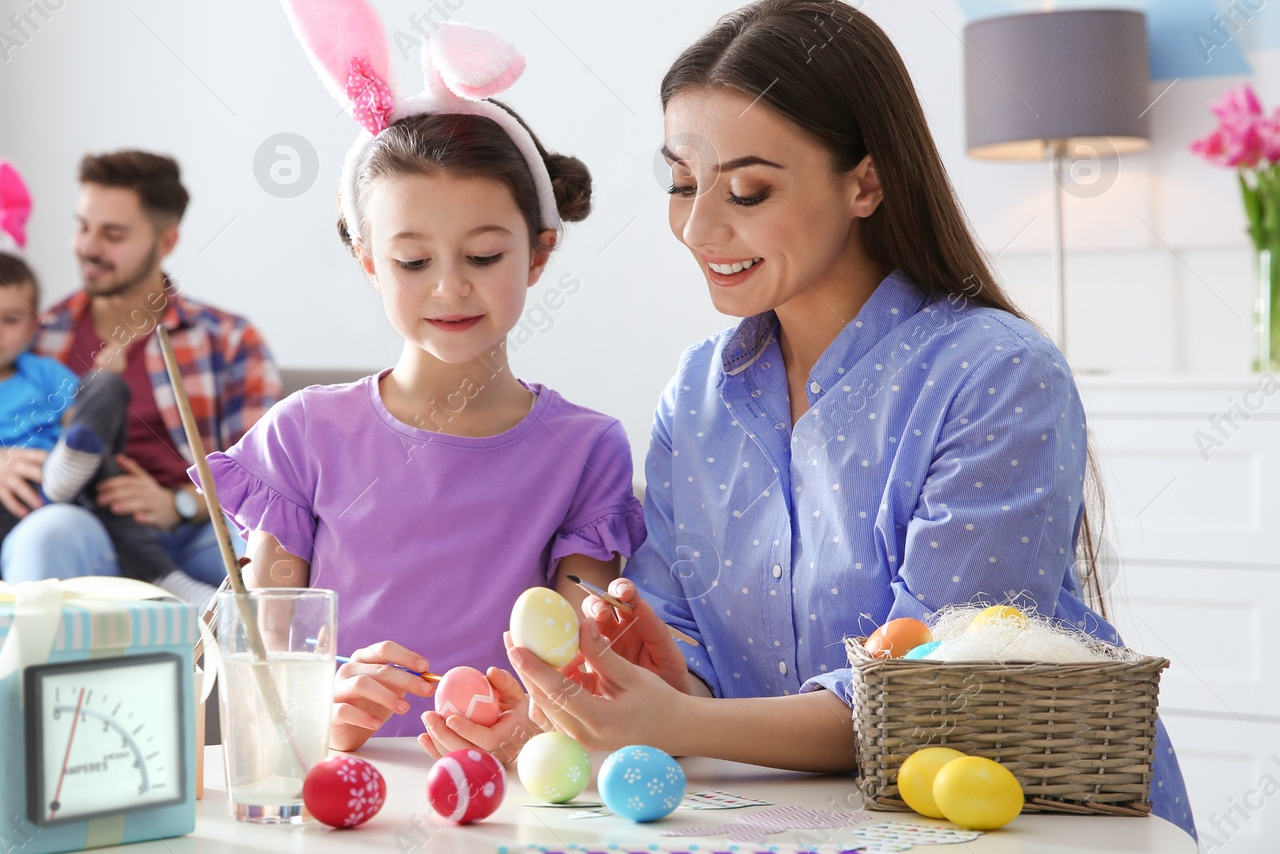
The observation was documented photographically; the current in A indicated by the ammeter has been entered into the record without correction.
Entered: 0.75 A
